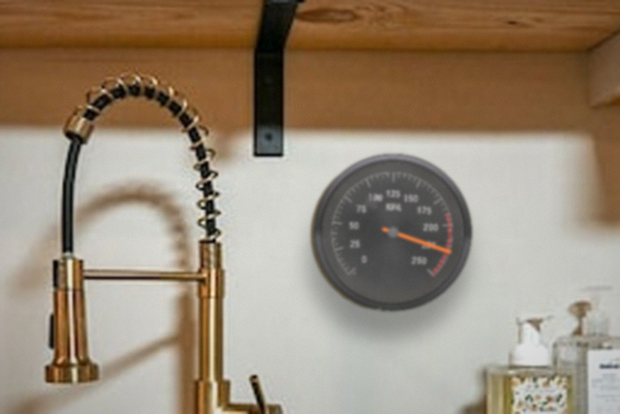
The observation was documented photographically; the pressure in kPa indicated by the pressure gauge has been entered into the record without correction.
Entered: 225 kPa
